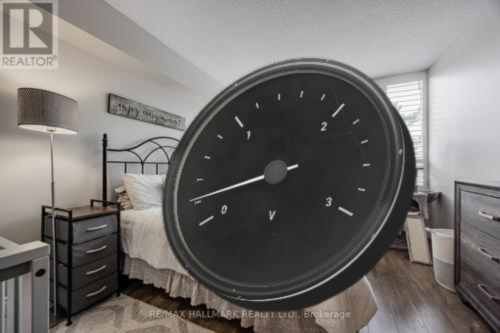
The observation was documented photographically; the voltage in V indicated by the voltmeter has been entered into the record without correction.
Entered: 0.2 V
